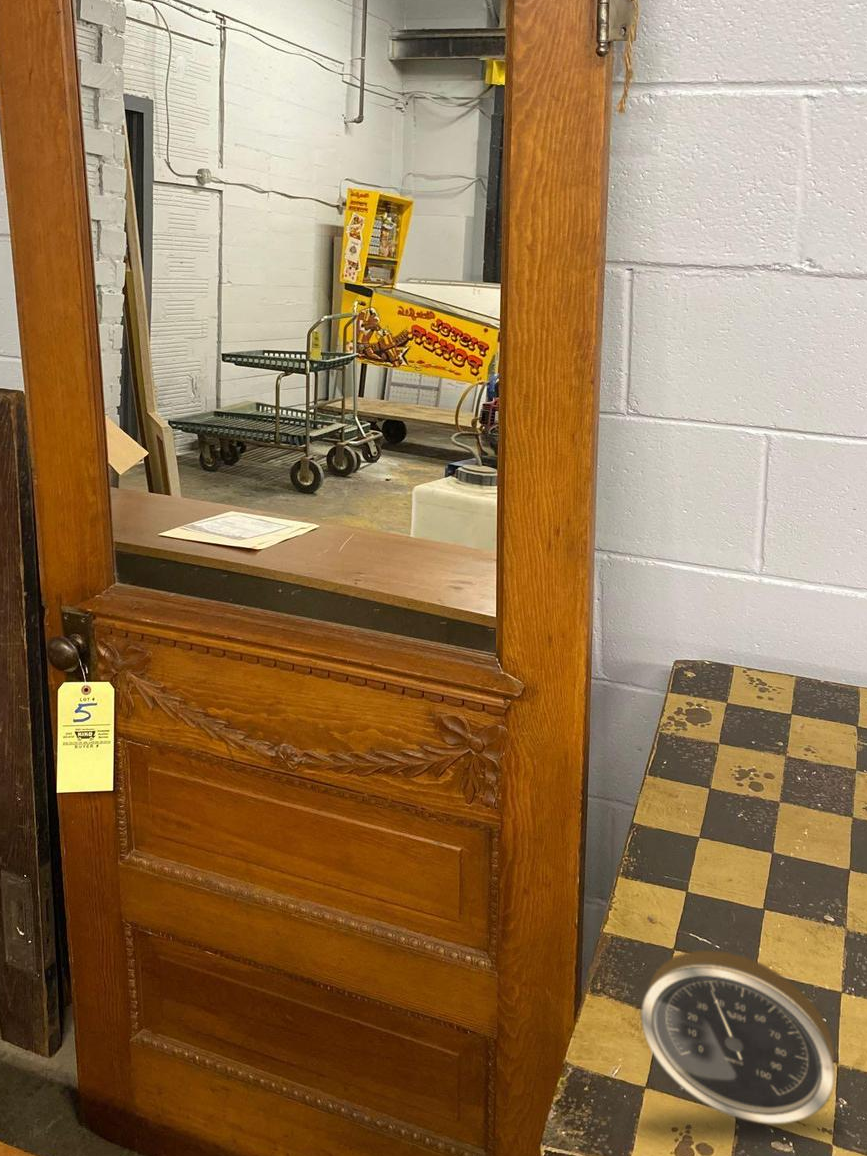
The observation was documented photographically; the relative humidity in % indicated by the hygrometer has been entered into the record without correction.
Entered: 40 %
